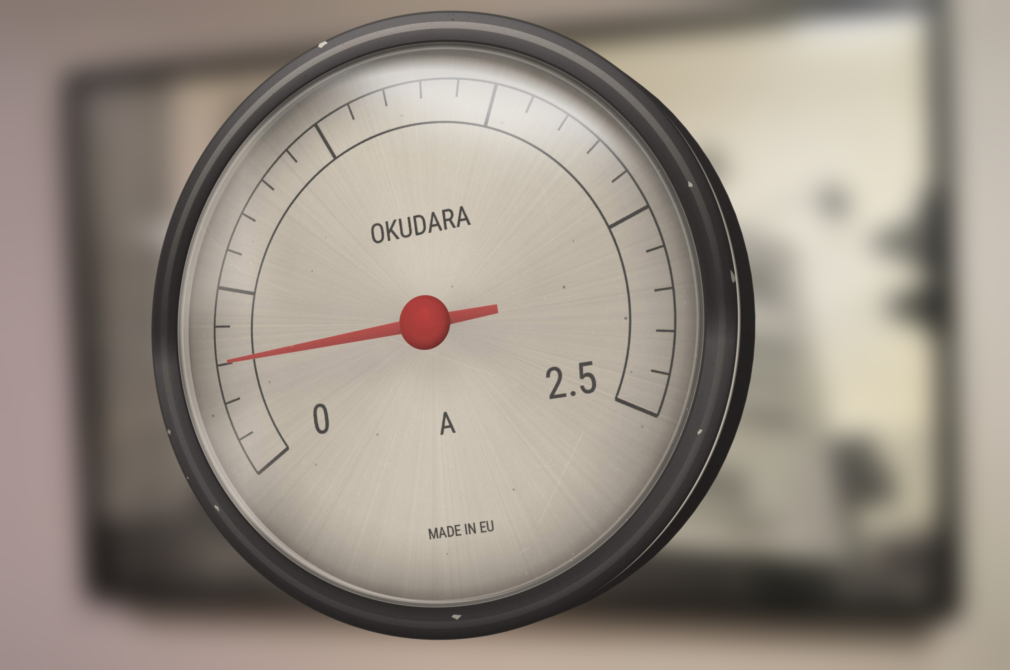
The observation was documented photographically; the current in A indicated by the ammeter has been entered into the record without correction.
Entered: 0.3 A
